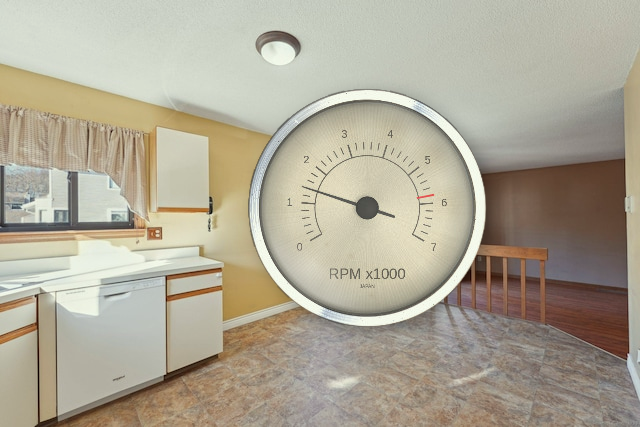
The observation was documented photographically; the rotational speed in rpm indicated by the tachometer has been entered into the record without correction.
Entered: 1400 rpm
